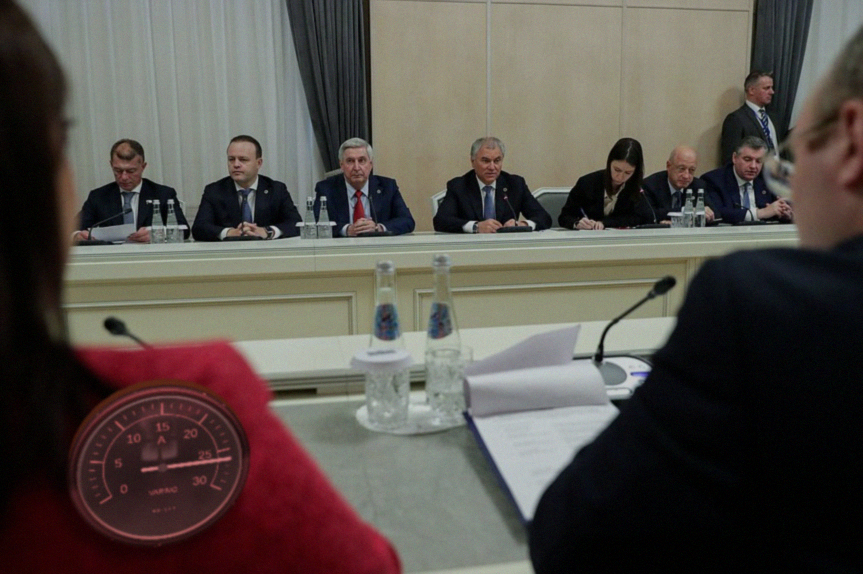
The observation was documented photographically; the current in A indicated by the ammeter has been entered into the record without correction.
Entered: 26 A
